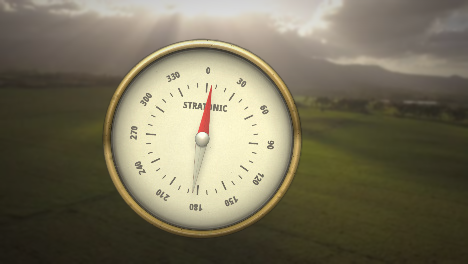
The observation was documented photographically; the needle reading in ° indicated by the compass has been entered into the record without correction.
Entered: 5 °
